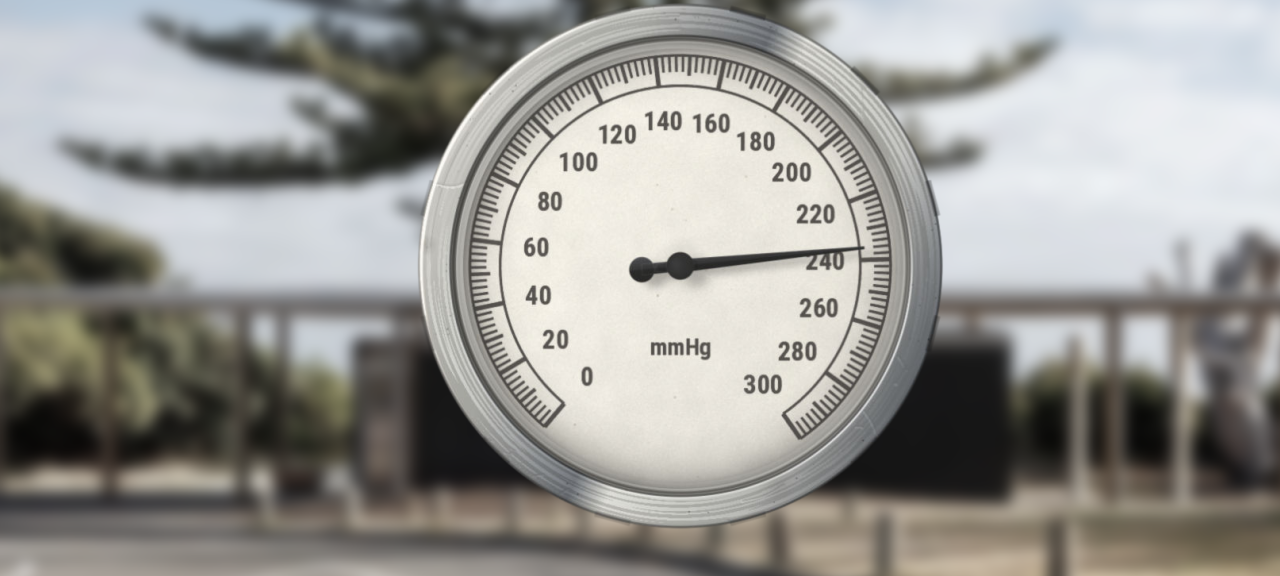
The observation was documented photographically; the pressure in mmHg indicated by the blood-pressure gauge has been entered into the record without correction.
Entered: 236 mmHg
